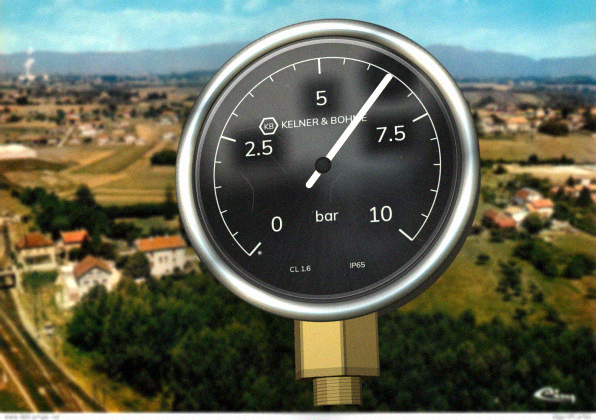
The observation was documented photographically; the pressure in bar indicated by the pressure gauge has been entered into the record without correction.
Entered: 6.5 bar
